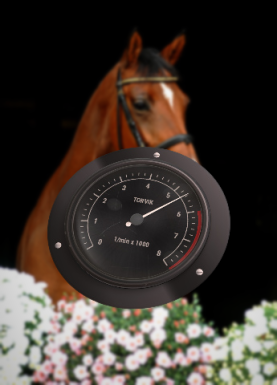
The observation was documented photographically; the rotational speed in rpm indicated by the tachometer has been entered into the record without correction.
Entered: 5400 rpm
